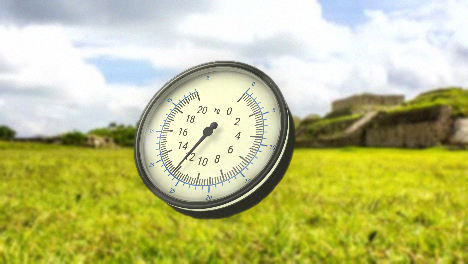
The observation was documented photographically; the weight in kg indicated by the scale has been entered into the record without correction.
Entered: 12 kg
